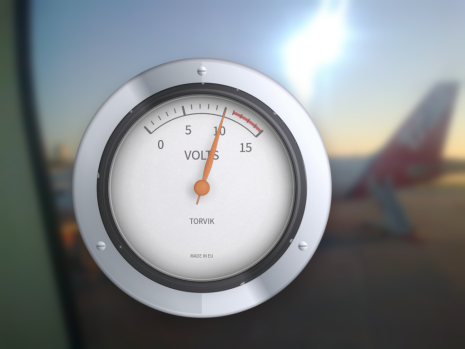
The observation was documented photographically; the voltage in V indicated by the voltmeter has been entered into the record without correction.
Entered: 10 V
